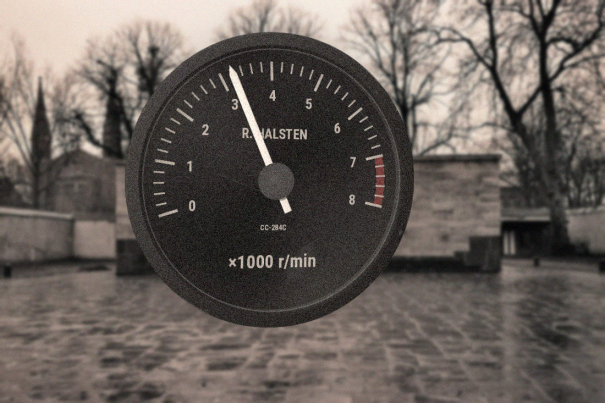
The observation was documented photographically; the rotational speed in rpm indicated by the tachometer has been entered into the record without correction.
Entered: 3200 rpm
